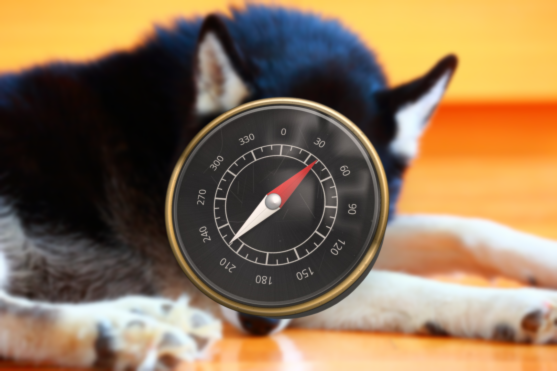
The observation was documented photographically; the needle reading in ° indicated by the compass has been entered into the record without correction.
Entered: 40 °
